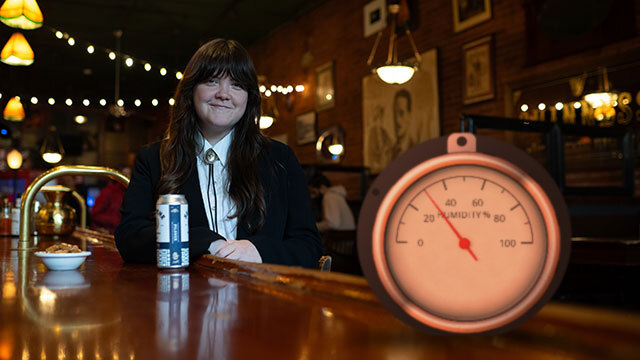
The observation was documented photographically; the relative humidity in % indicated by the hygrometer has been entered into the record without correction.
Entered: 30 %
